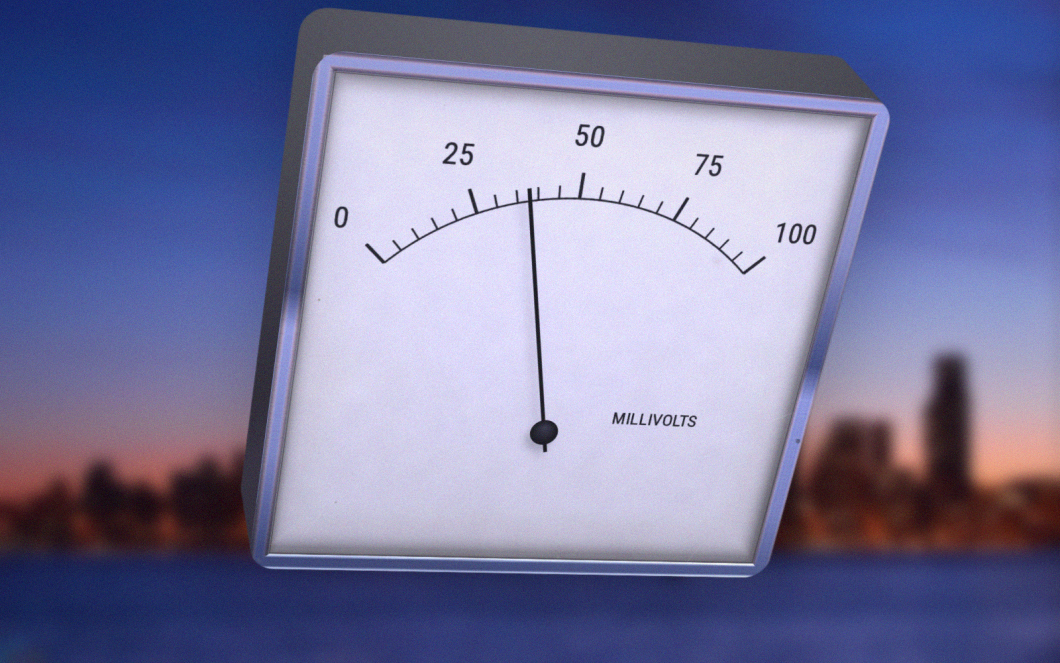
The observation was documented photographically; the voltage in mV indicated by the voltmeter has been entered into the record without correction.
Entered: 37.5 mV
